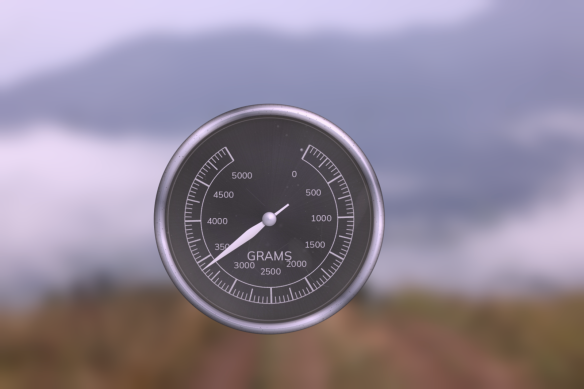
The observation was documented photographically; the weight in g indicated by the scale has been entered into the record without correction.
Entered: 3400 g
